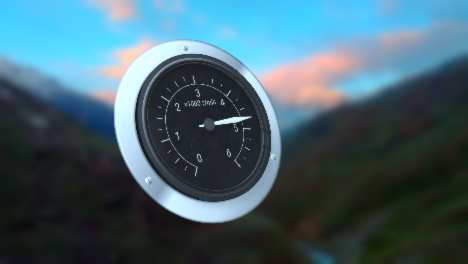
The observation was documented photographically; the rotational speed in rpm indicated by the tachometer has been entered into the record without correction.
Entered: 4750 rpm
